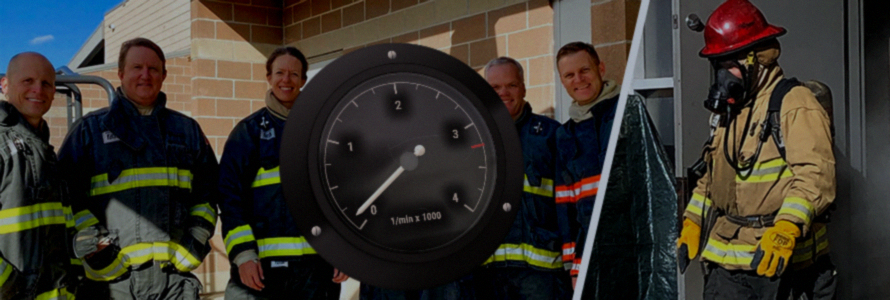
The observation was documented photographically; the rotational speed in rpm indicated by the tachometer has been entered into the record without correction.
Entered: 125 rpm
